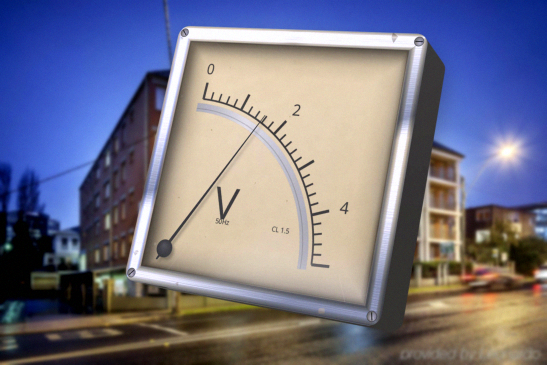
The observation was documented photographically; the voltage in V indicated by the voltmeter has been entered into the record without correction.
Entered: 1.6 V
